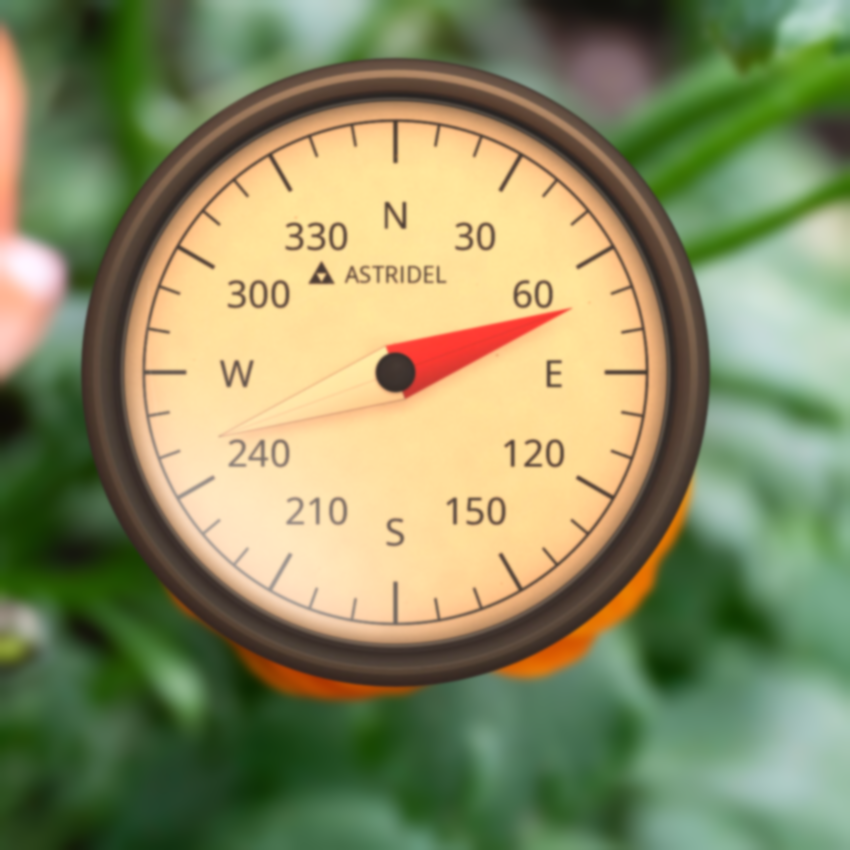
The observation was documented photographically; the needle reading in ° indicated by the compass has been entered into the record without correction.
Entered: 70 °
